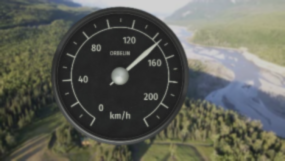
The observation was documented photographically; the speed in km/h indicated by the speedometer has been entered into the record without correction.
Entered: 145 km/h
